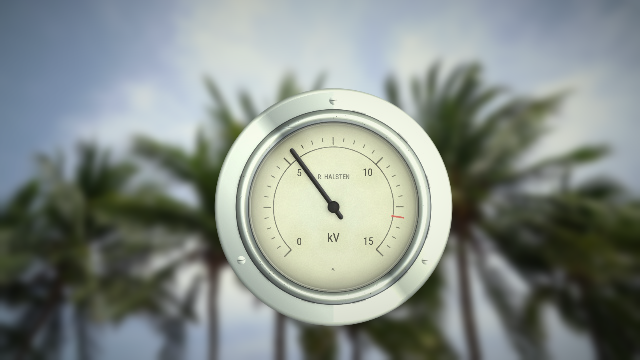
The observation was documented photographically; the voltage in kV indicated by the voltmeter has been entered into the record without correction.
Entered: 5.5 kV
